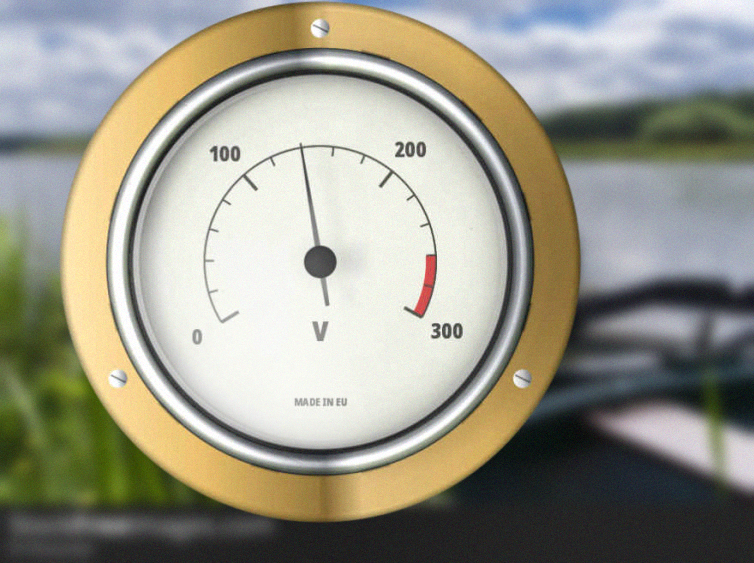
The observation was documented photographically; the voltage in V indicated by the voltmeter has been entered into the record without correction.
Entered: 140 V
